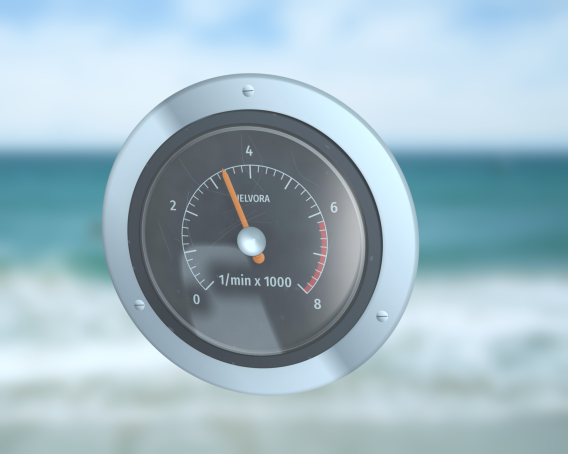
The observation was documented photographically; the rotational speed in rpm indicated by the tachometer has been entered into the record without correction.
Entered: 3400 rpm
